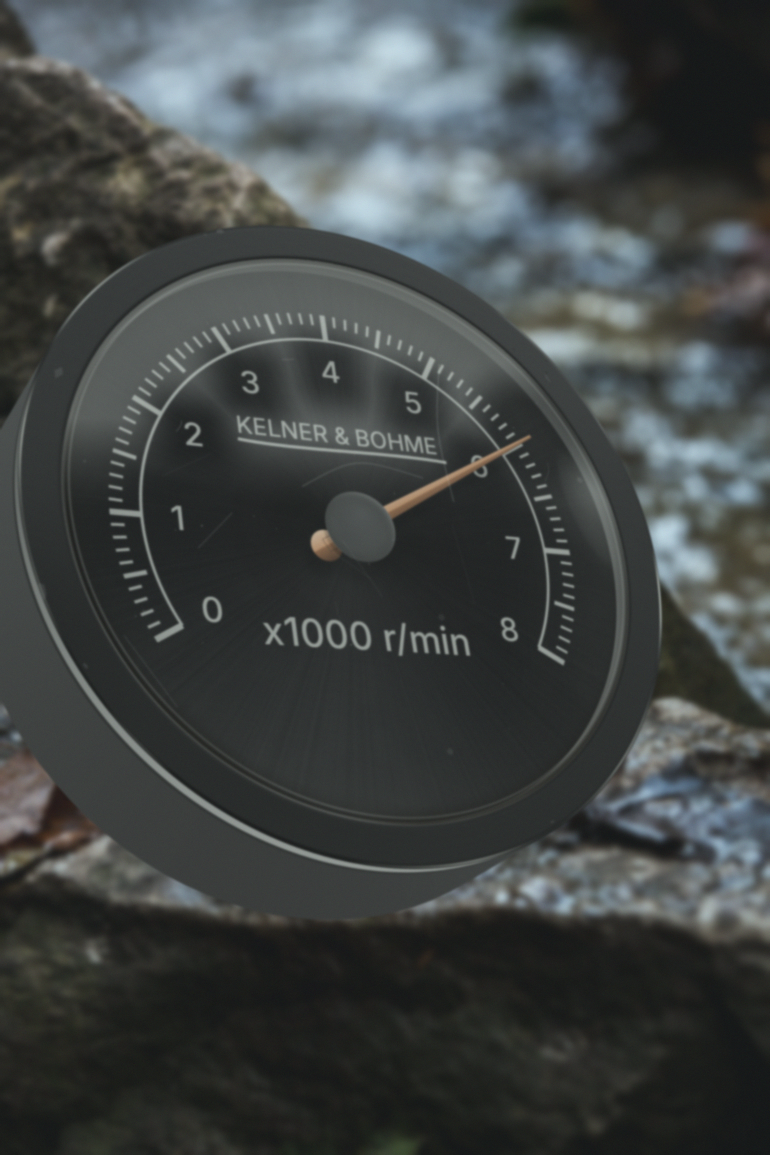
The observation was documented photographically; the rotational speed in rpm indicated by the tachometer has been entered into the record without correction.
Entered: 6000 rpm
